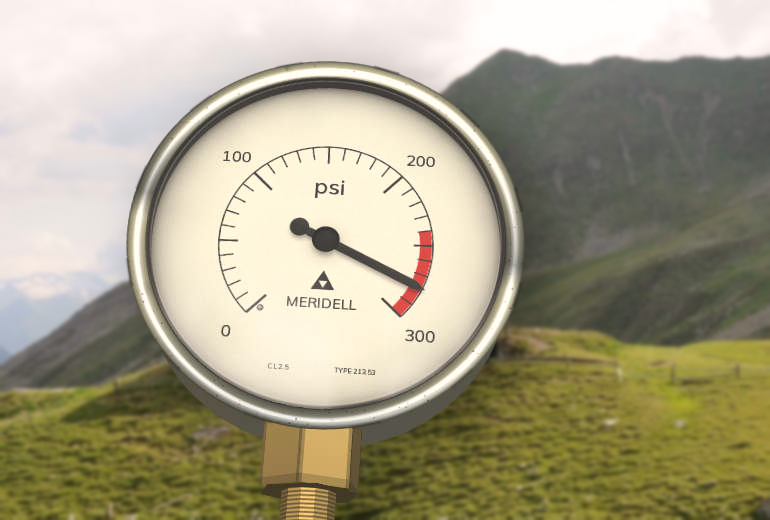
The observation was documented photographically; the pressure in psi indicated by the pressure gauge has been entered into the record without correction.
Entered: 280 psi
